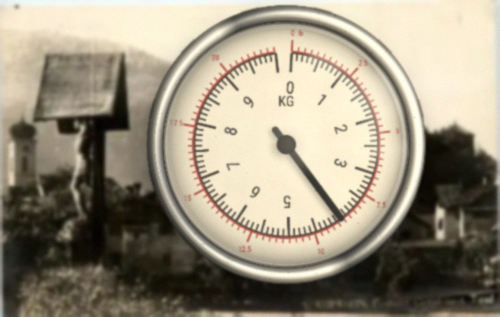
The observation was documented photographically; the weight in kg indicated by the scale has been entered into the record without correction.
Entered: 4 kg
